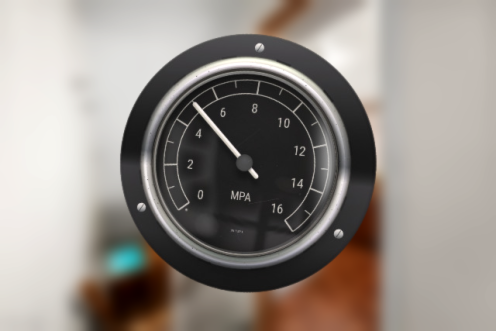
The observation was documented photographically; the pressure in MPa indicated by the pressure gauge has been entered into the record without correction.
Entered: 5 MPa
